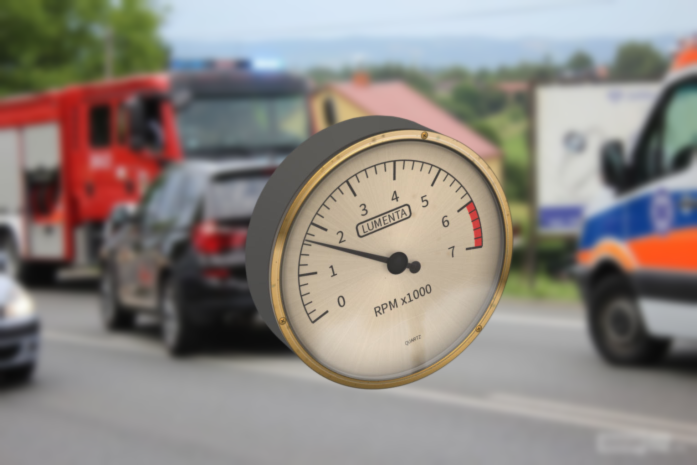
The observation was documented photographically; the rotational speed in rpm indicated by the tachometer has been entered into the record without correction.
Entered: 1700 rpm
